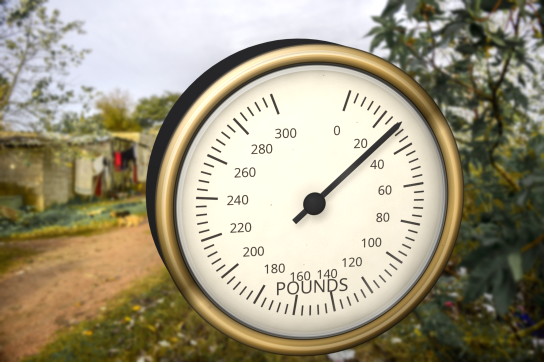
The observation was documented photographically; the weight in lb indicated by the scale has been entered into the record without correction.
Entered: 28 lb
